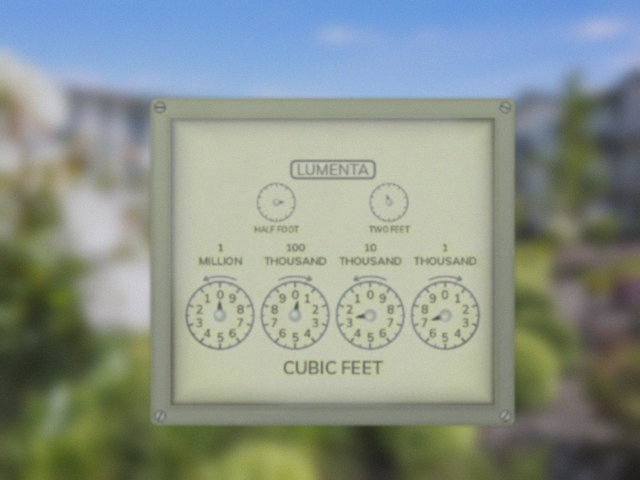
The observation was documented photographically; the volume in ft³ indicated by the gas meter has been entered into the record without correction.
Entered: 2700 ft³
